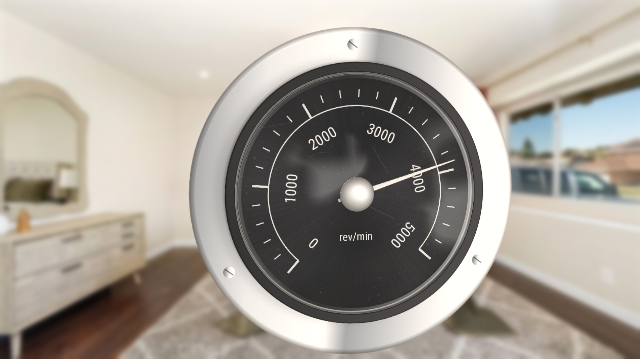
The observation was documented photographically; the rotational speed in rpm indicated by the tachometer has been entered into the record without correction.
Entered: 3900 rpm
